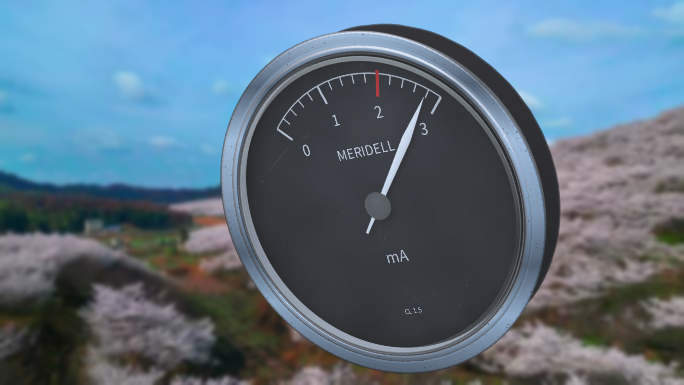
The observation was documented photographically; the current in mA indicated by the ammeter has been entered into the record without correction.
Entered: 2.8 mA
